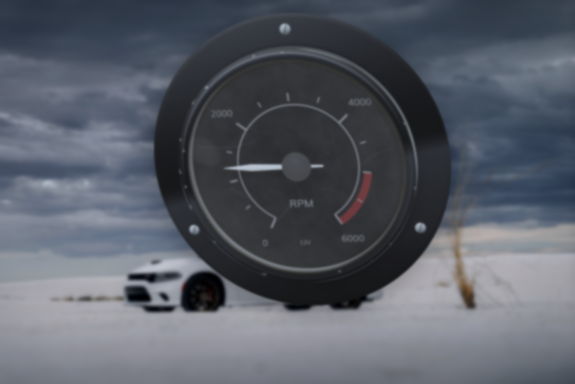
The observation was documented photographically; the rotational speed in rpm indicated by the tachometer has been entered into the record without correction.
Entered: 1250 rpm
